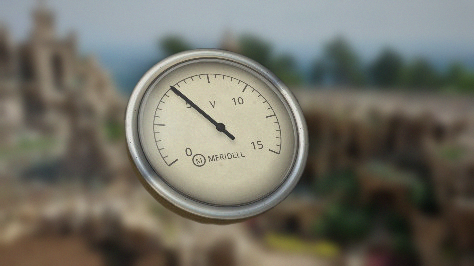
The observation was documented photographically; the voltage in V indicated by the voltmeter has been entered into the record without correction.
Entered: 5 V
